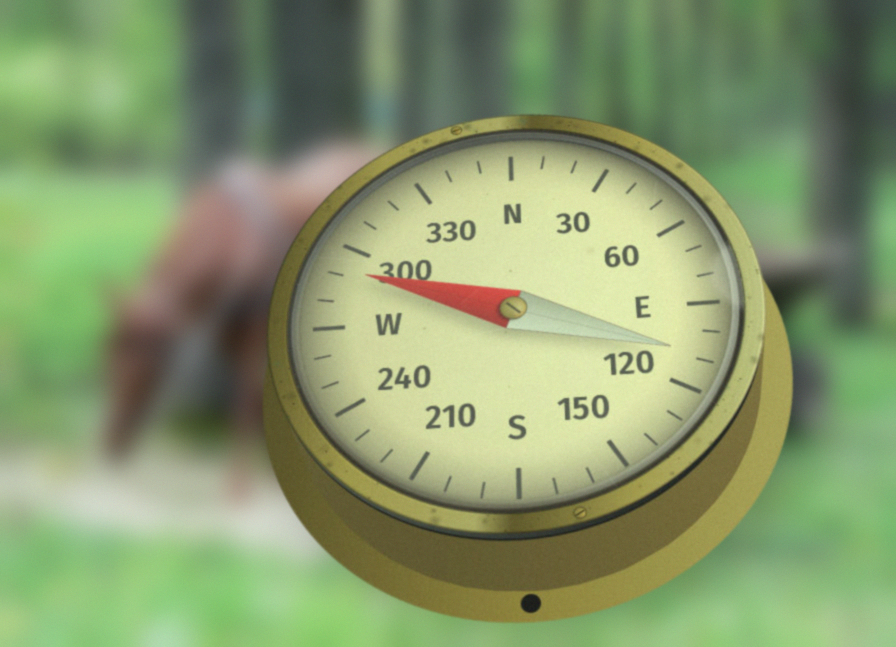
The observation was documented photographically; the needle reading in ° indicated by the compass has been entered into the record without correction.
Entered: 290 °
